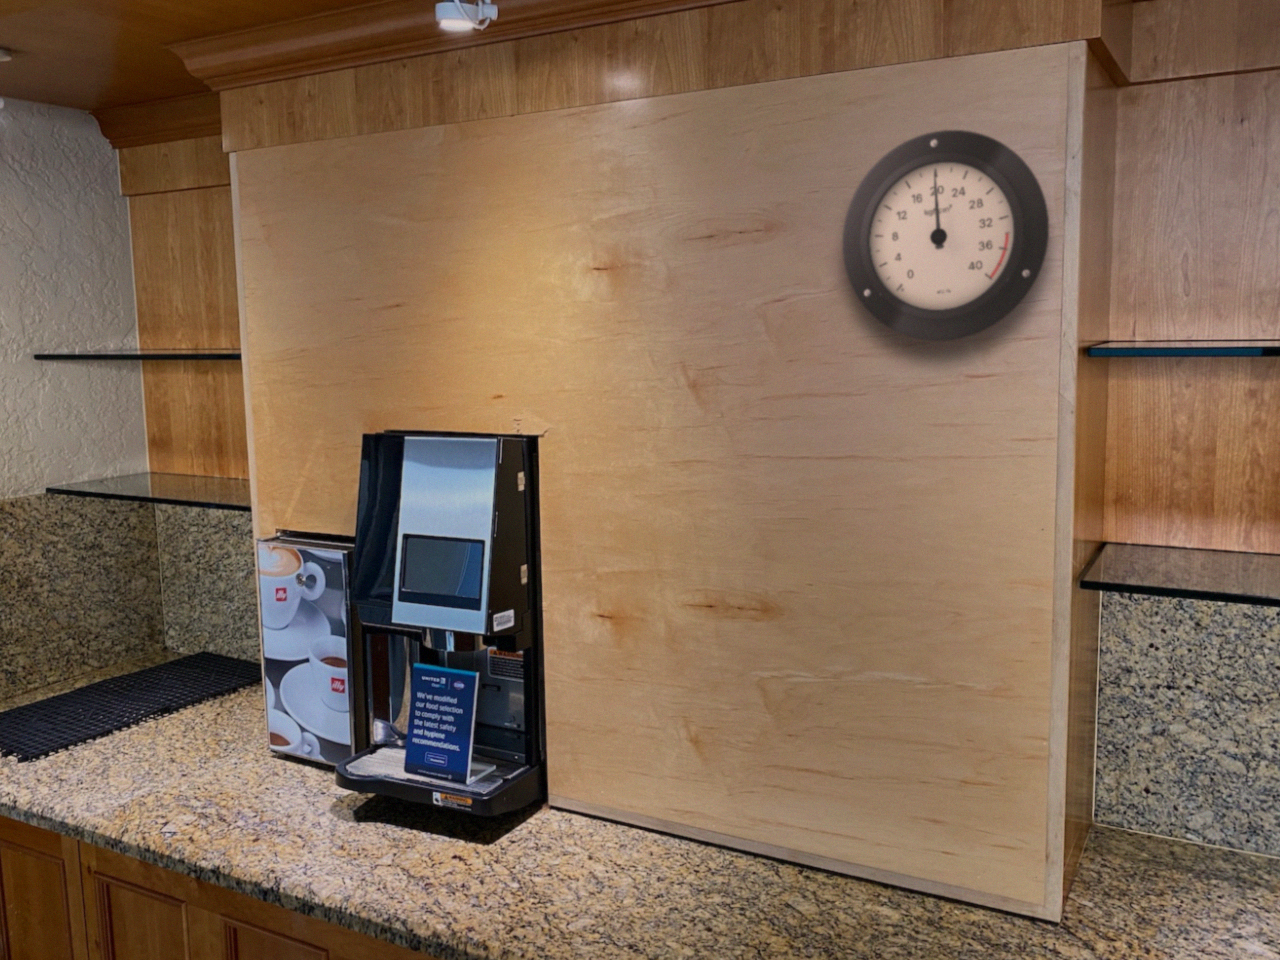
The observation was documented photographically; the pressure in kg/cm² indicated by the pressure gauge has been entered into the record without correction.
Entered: 20 kg/cm²
